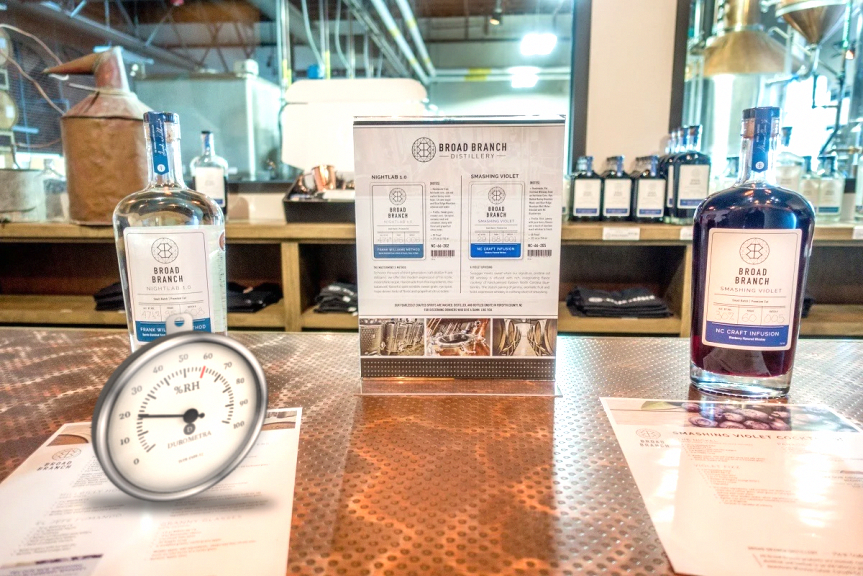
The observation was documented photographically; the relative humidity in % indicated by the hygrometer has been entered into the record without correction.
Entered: 20 %
